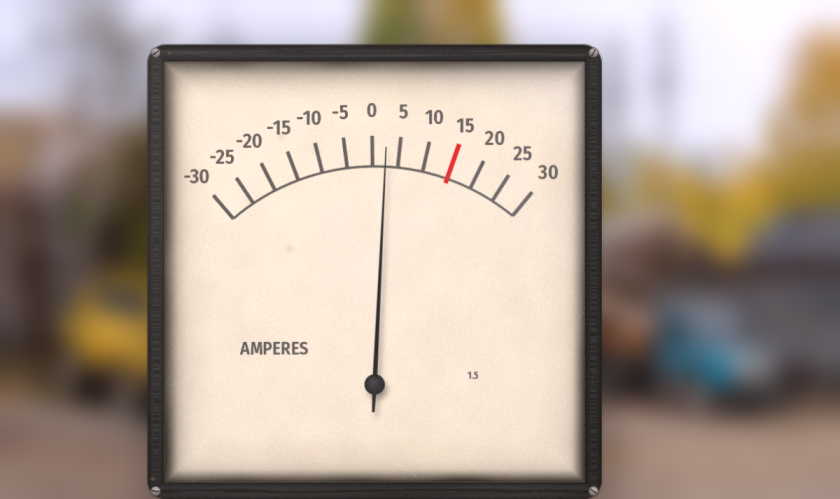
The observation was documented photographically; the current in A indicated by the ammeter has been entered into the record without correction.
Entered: 2.5 A
